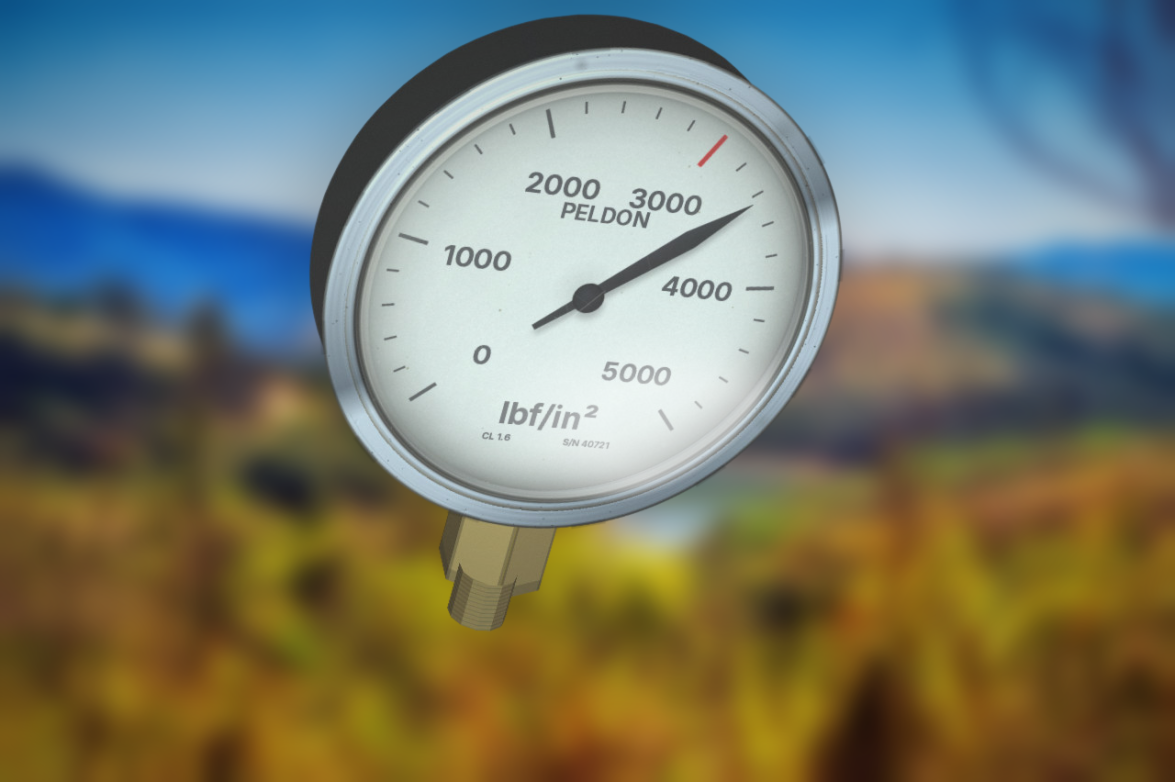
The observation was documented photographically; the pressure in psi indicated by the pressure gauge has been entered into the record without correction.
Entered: 3400 psi
